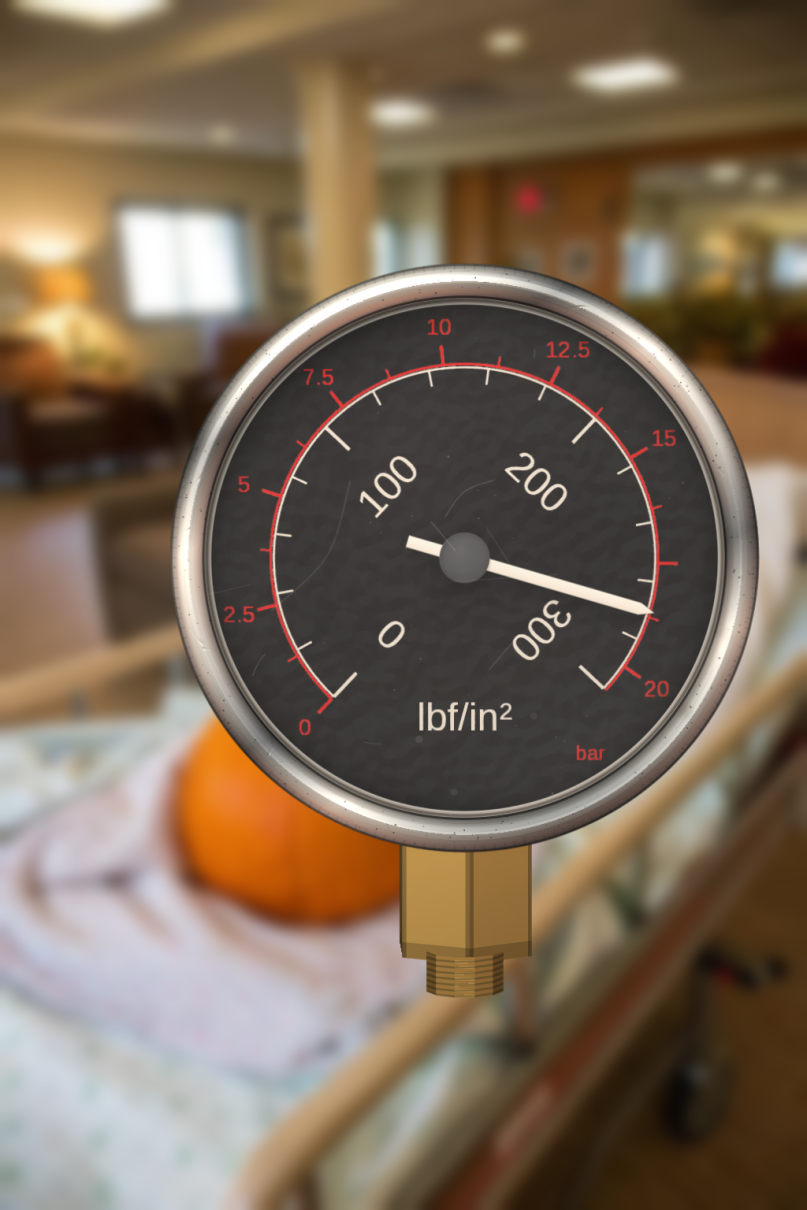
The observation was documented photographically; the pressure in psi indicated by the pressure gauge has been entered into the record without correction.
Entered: 270 psi
